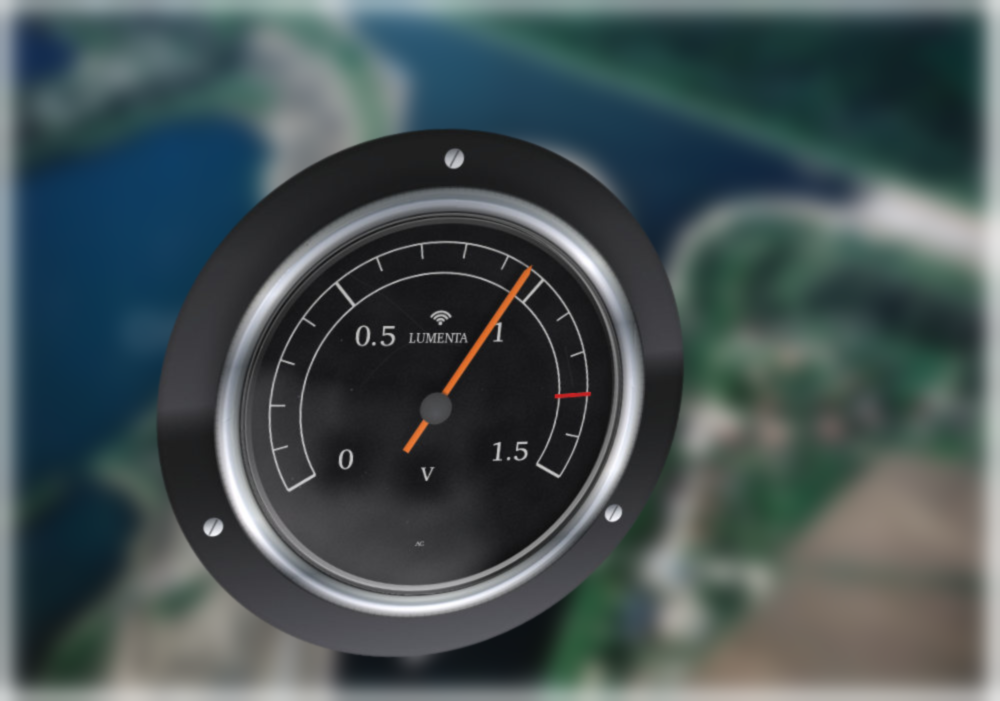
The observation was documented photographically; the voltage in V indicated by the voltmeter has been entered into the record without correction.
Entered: 0.95 V
